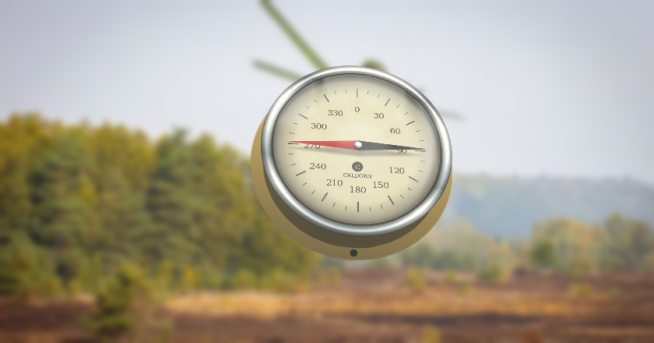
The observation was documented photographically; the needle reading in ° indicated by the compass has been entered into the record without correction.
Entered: 270 °
